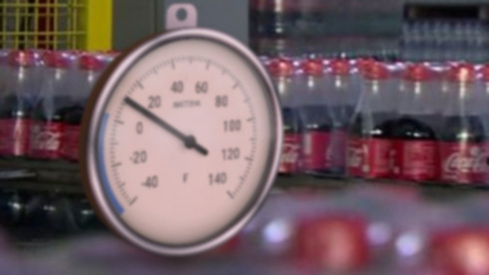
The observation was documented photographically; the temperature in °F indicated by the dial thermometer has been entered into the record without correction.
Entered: 10 °F
